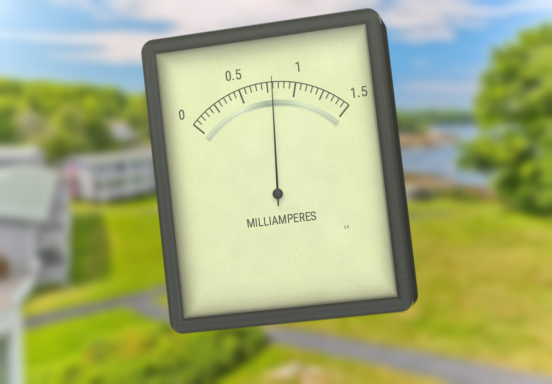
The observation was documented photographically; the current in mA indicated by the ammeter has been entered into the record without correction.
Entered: 0.8 mA
